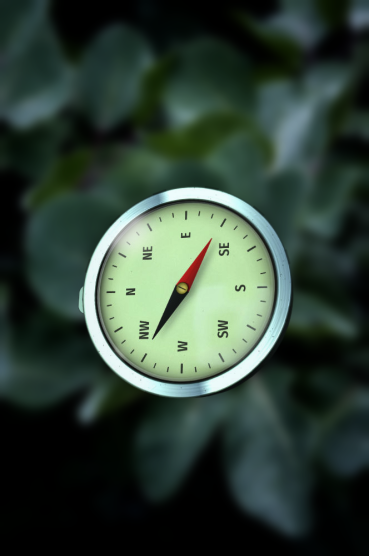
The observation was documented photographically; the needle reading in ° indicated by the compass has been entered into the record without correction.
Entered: 120 °
